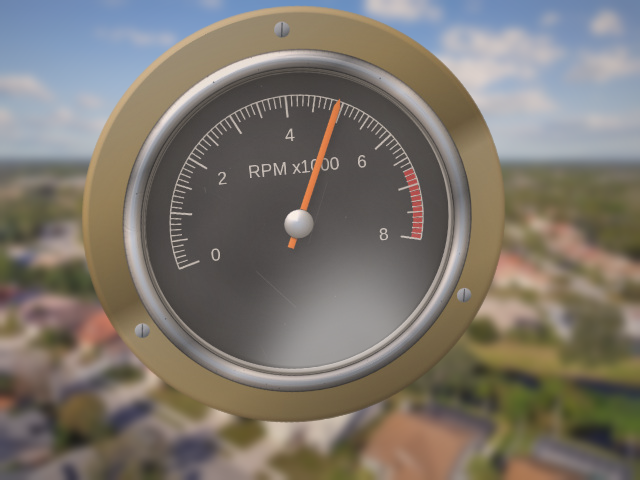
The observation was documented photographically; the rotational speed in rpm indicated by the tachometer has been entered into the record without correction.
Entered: 4900 rpm
